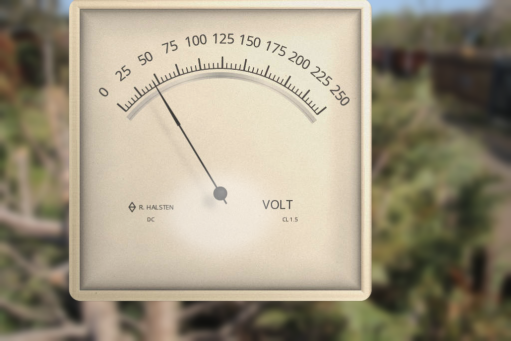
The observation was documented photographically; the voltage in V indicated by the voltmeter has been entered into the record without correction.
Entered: 45 V
